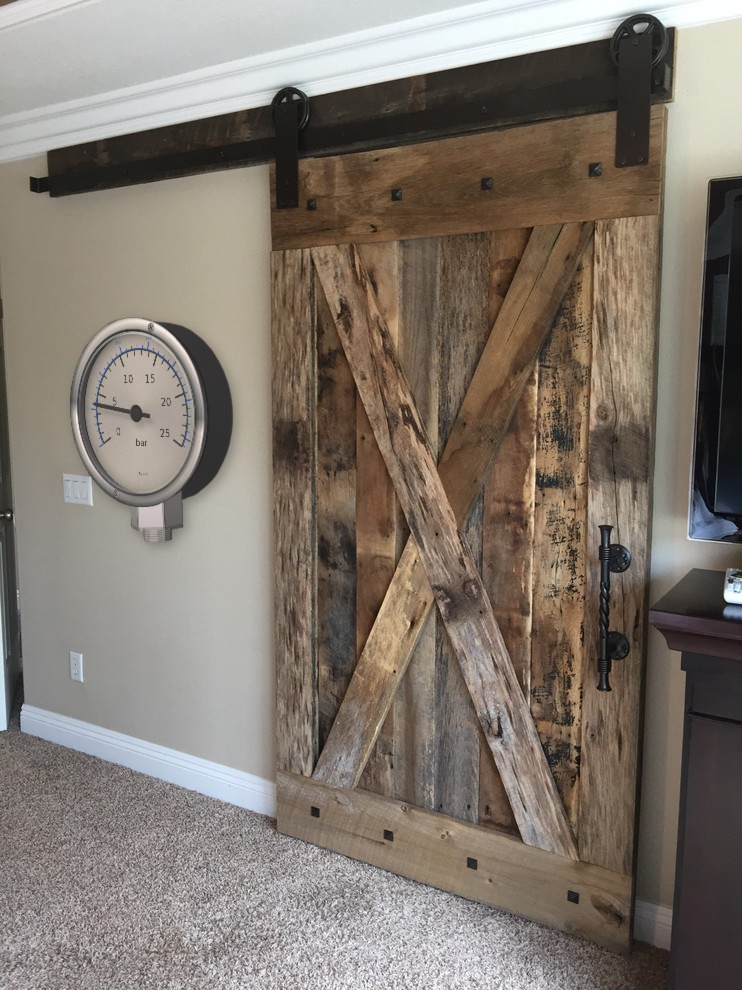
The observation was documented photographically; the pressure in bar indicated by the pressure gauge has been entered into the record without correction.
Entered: 4 bar
